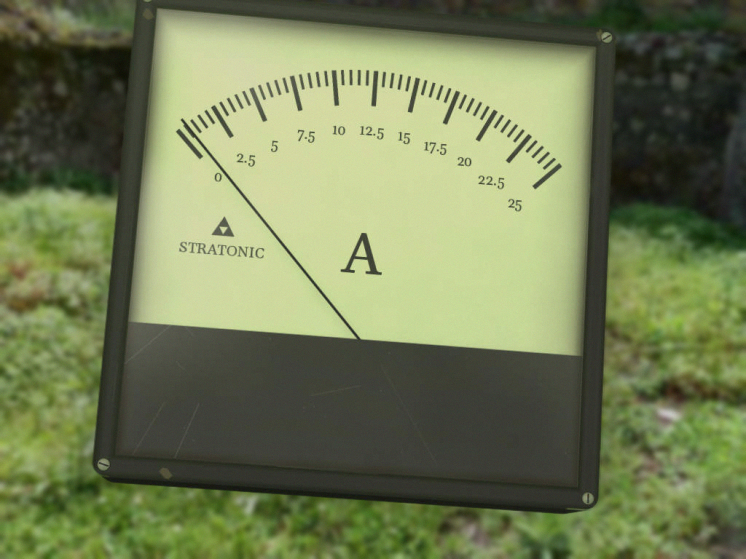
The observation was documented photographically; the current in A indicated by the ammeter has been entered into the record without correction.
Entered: 0.5 A
